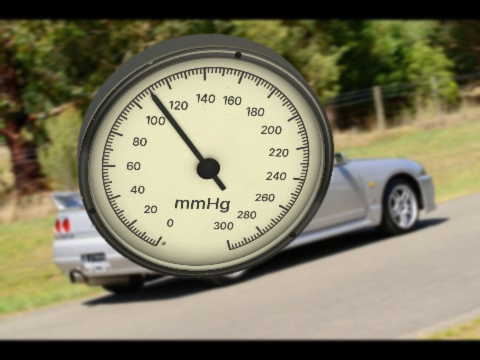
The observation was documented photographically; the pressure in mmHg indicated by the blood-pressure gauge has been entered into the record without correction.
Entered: 110 mmHg
